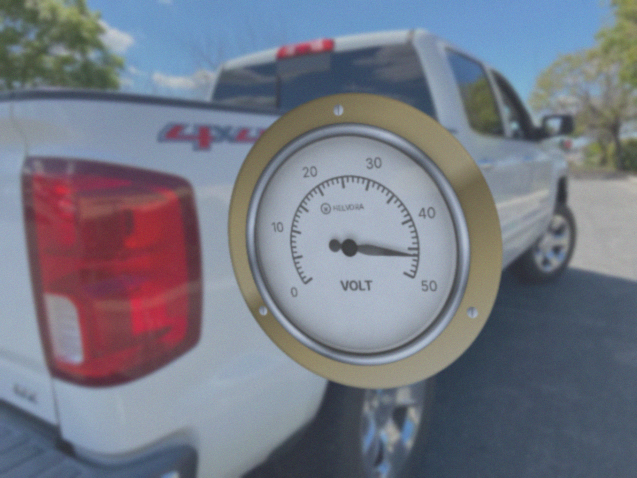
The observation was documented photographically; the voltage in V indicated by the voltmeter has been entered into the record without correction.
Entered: 46 V
